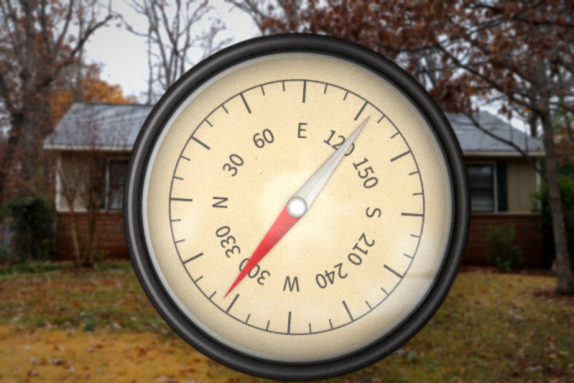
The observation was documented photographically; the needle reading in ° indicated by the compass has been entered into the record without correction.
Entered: 305 °
